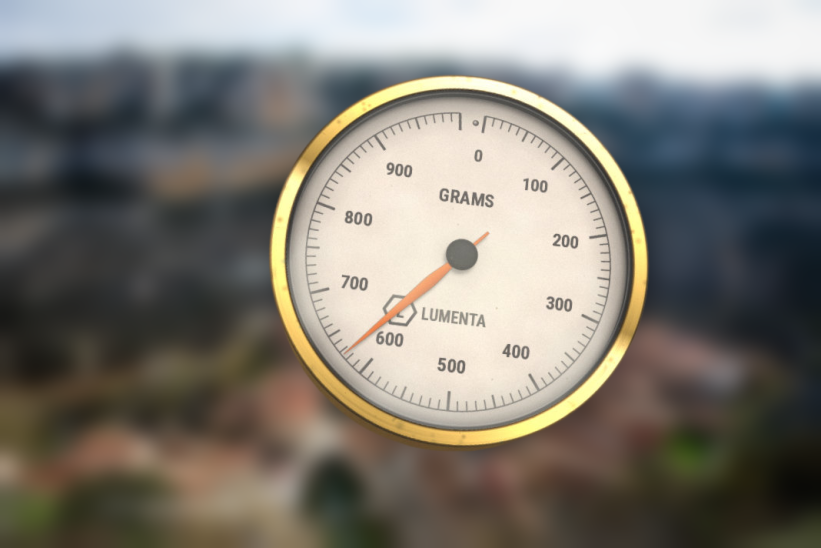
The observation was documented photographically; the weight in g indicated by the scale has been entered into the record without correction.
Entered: 625 g
